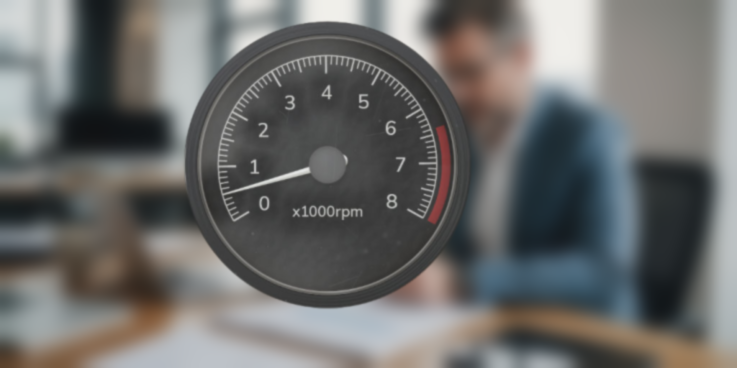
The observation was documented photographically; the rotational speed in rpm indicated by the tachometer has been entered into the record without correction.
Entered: 500 rpm
